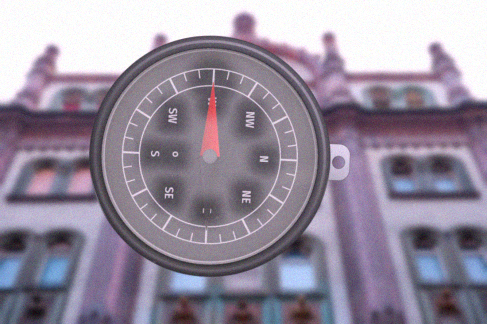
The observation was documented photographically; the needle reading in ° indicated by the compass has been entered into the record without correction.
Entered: 270 °
